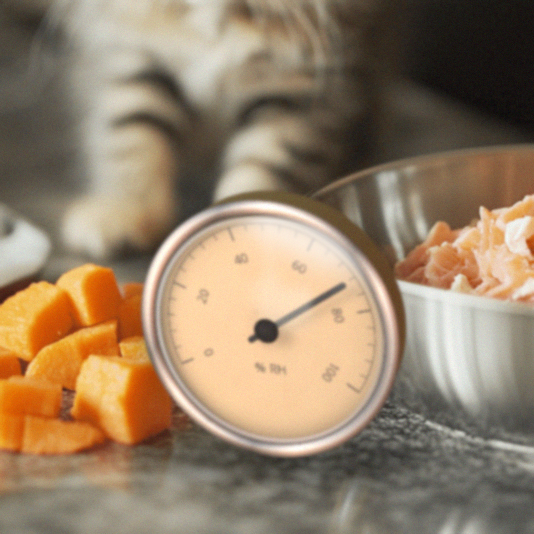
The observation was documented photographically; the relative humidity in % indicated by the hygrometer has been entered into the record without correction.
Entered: 72 %
